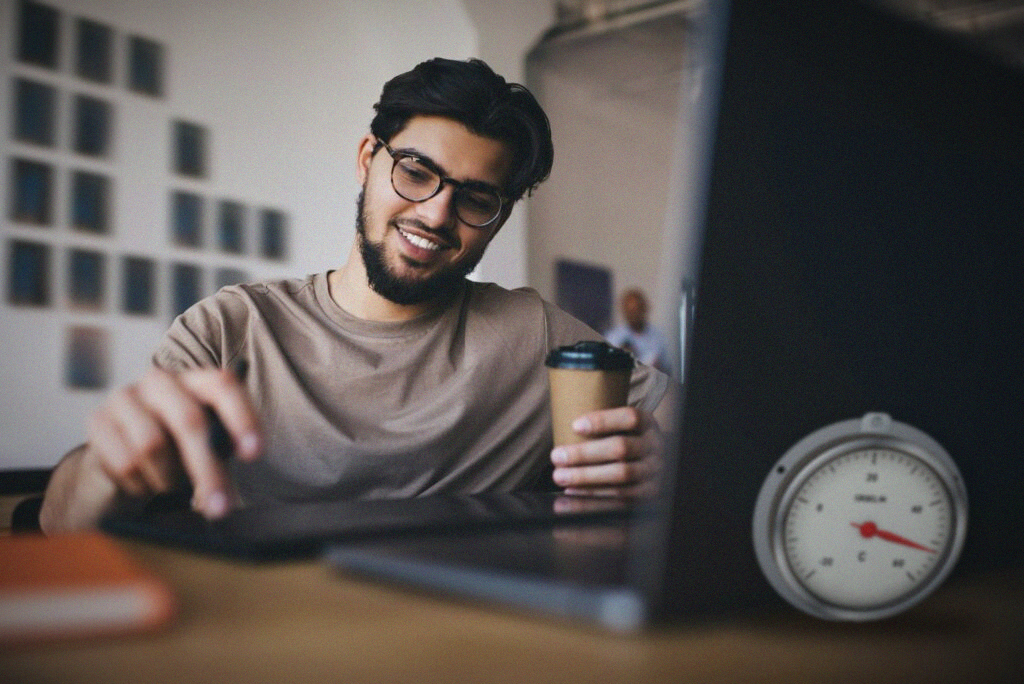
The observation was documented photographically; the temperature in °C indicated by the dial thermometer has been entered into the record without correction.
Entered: 52 °C
